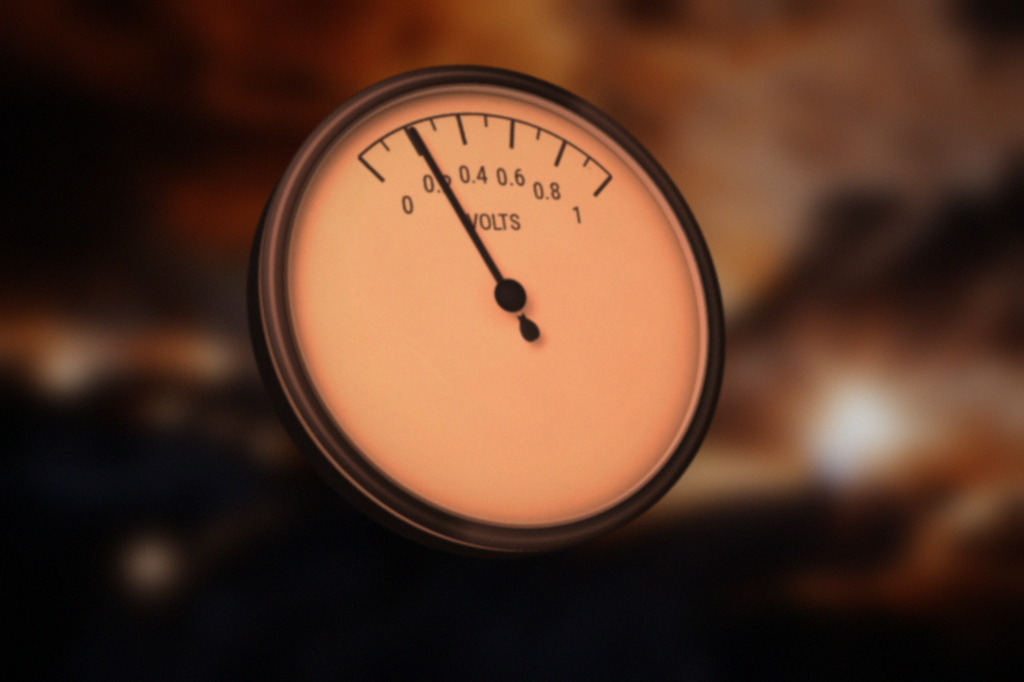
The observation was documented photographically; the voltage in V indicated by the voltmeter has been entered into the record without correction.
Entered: 0.2 V
